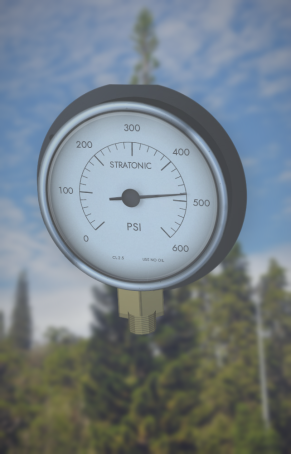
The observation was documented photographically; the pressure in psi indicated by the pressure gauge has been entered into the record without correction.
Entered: 480 psi
